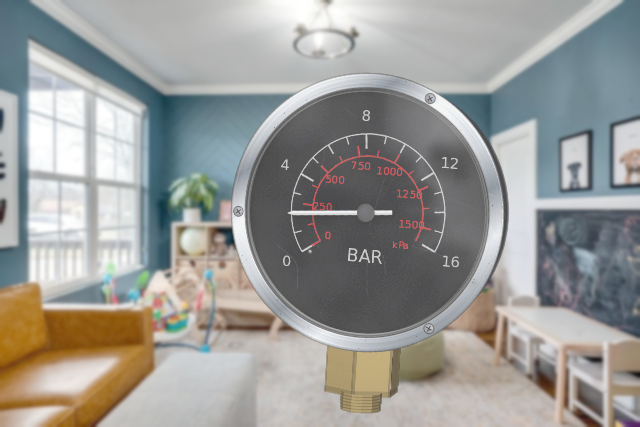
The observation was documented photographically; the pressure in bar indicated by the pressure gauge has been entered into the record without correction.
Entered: 2 bar
